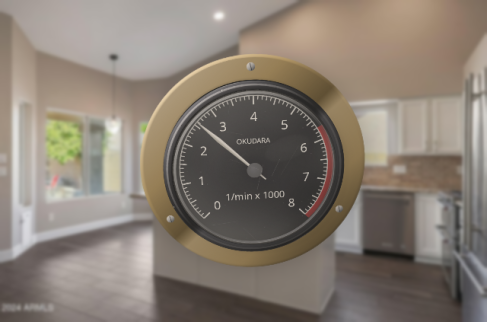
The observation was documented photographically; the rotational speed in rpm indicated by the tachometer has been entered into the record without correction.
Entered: 2600 rpm
